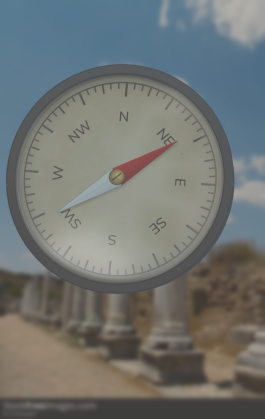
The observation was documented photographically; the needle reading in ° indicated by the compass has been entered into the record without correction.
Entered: 55 °
